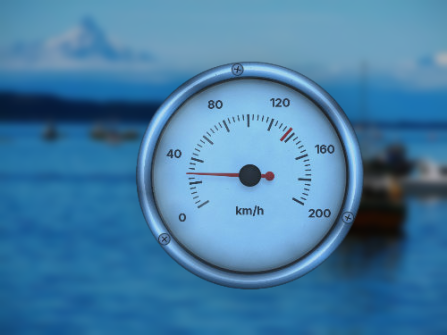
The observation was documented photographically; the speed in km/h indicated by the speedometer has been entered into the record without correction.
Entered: 28 km/h
